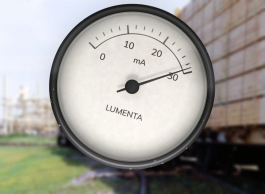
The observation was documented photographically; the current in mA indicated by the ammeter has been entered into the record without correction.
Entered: 29 mA
